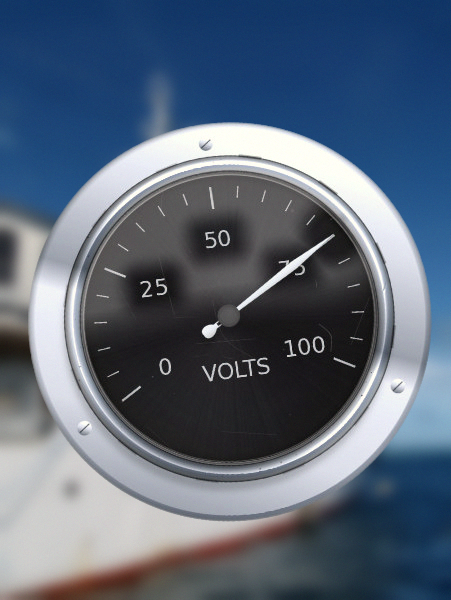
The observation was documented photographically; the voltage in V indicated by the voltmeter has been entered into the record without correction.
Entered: 75 V
